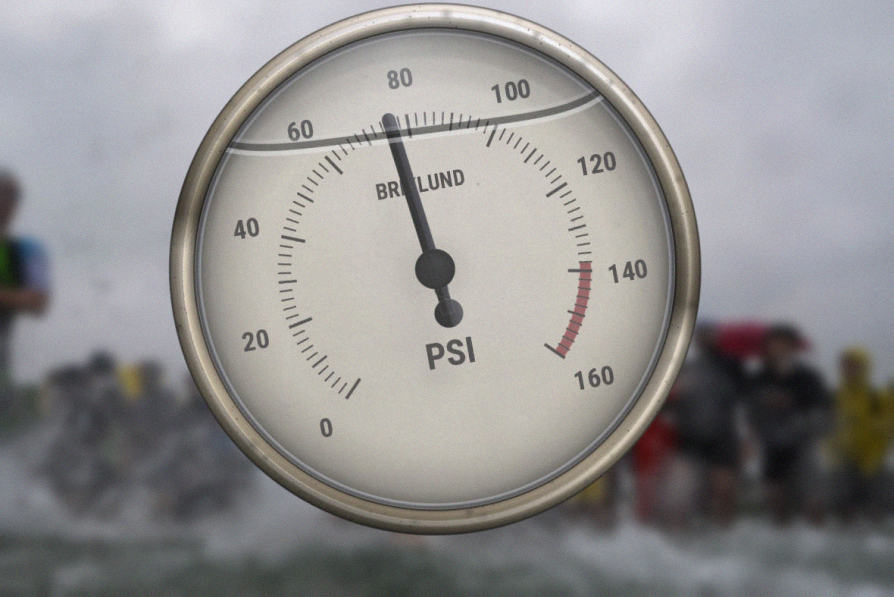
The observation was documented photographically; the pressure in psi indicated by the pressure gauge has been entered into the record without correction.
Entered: 76 psi
